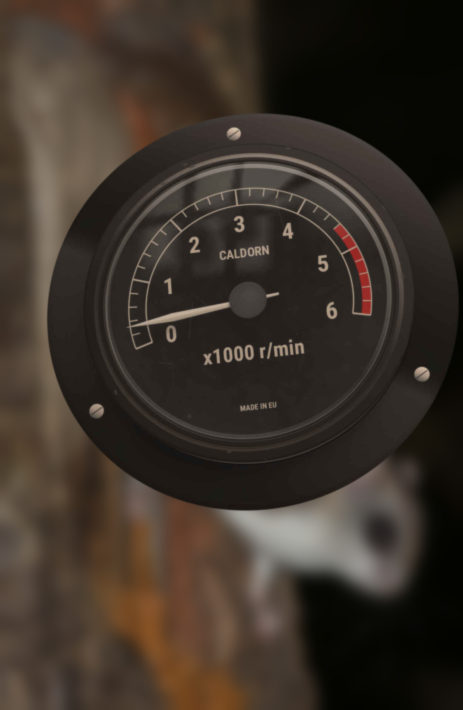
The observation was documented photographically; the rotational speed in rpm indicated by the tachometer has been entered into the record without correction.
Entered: 300 rpm
